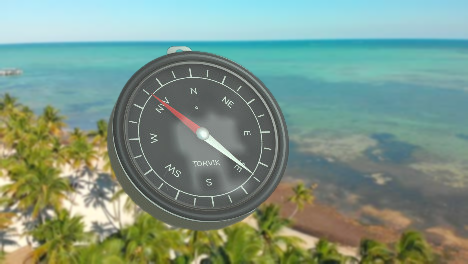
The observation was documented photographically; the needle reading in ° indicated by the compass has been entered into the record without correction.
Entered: 315 °
